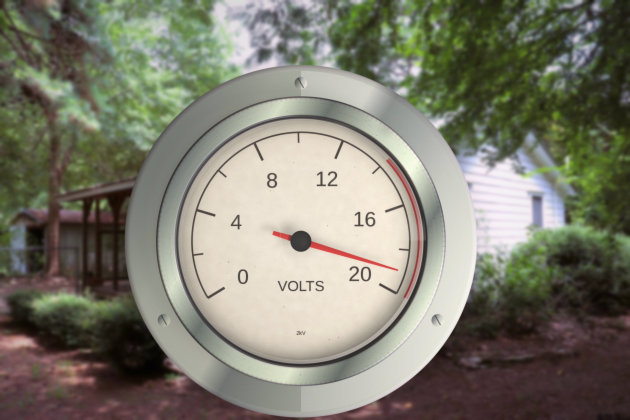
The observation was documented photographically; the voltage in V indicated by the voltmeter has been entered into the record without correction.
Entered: 19 V
